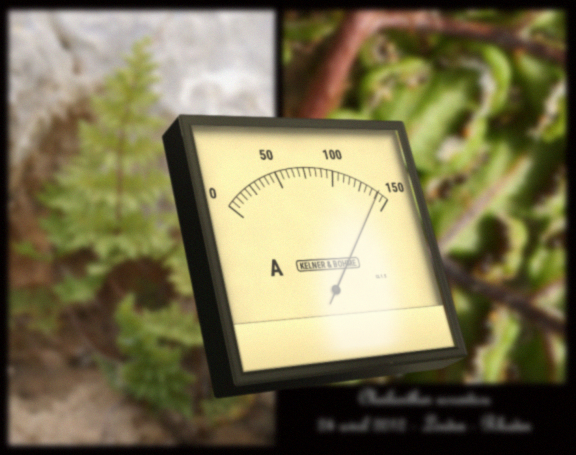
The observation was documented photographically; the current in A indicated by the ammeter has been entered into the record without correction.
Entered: 140 A
